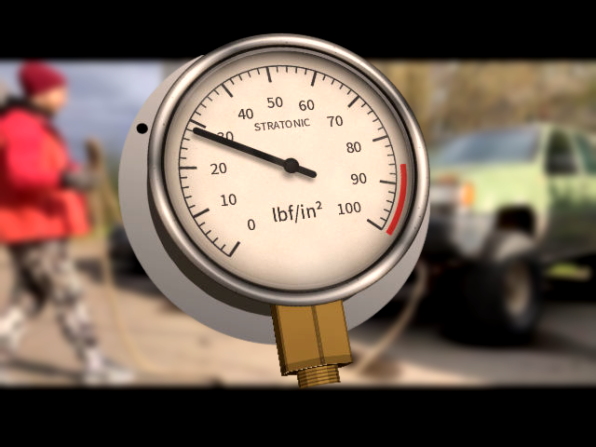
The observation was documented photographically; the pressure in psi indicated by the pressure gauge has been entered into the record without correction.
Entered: 28 psi
